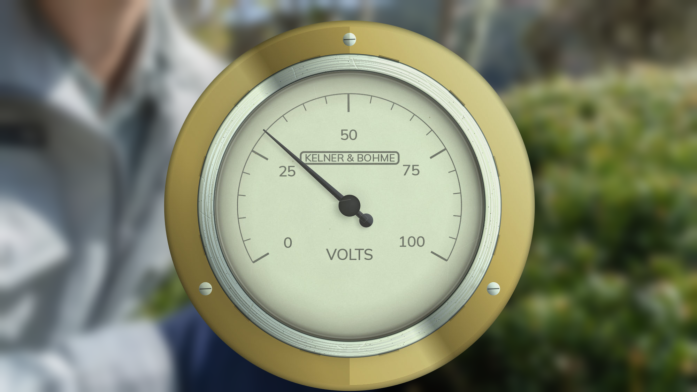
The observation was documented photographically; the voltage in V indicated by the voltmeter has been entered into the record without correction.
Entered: 30 V
